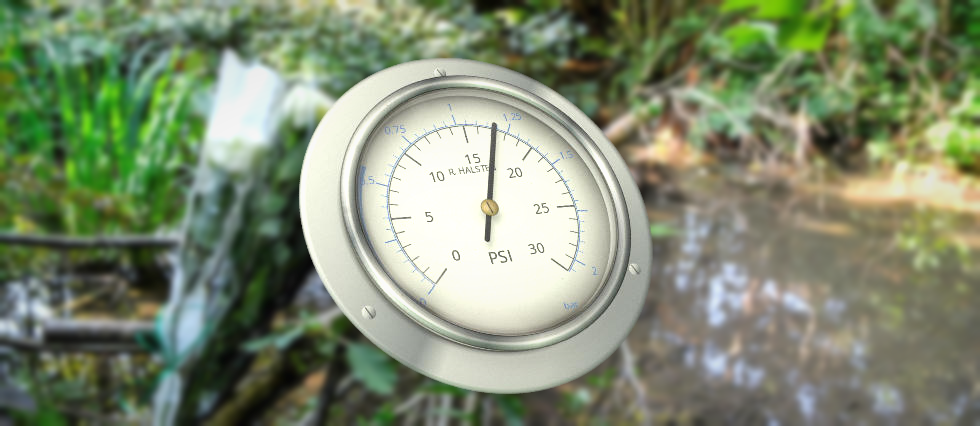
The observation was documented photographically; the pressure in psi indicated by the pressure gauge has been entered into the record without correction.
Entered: 17 psi
